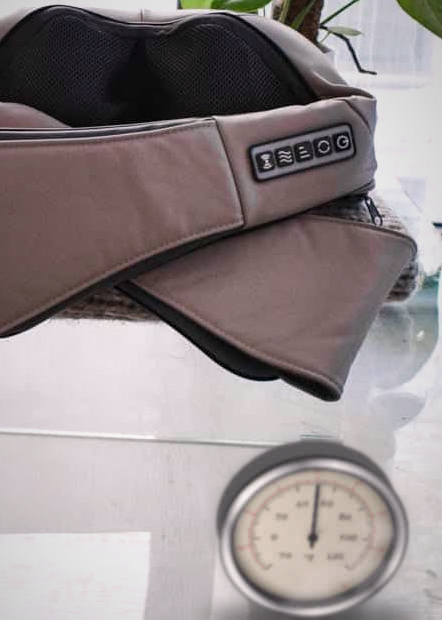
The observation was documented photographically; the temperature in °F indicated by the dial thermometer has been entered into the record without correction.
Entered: 50 °F
